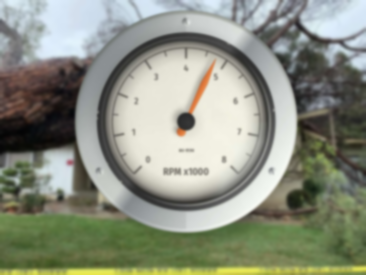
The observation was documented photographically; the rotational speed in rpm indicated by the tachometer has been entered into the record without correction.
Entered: 4750 rpm
